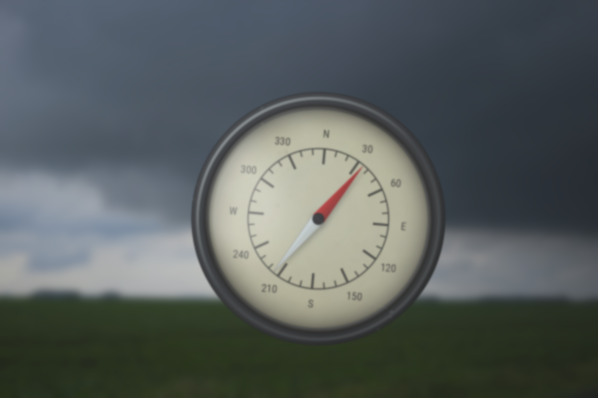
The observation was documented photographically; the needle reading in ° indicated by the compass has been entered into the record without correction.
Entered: 35 °
